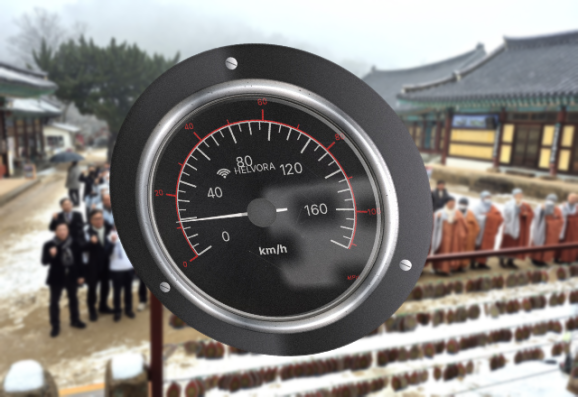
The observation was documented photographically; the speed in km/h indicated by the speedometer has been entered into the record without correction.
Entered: 20 km/h
